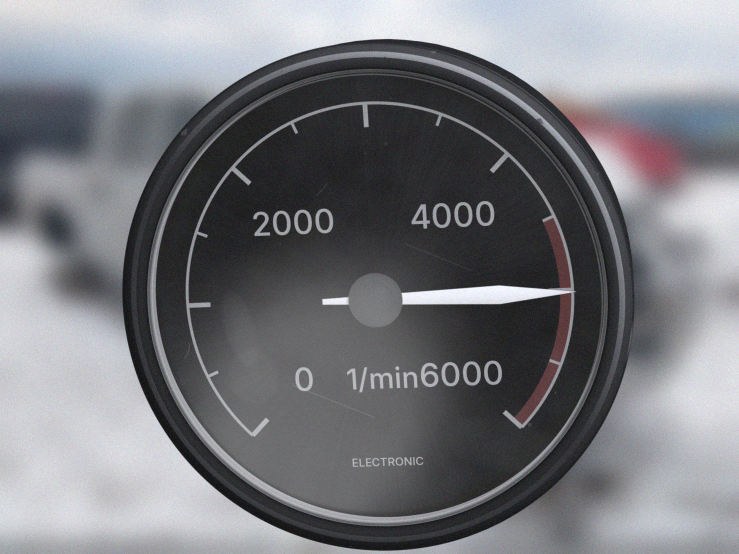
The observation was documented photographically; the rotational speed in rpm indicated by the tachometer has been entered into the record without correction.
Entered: 5000 rpm
